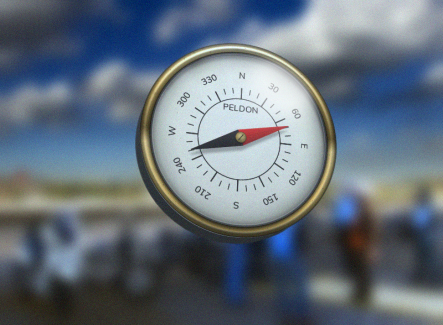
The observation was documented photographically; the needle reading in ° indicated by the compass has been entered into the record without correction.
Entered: 70 °
